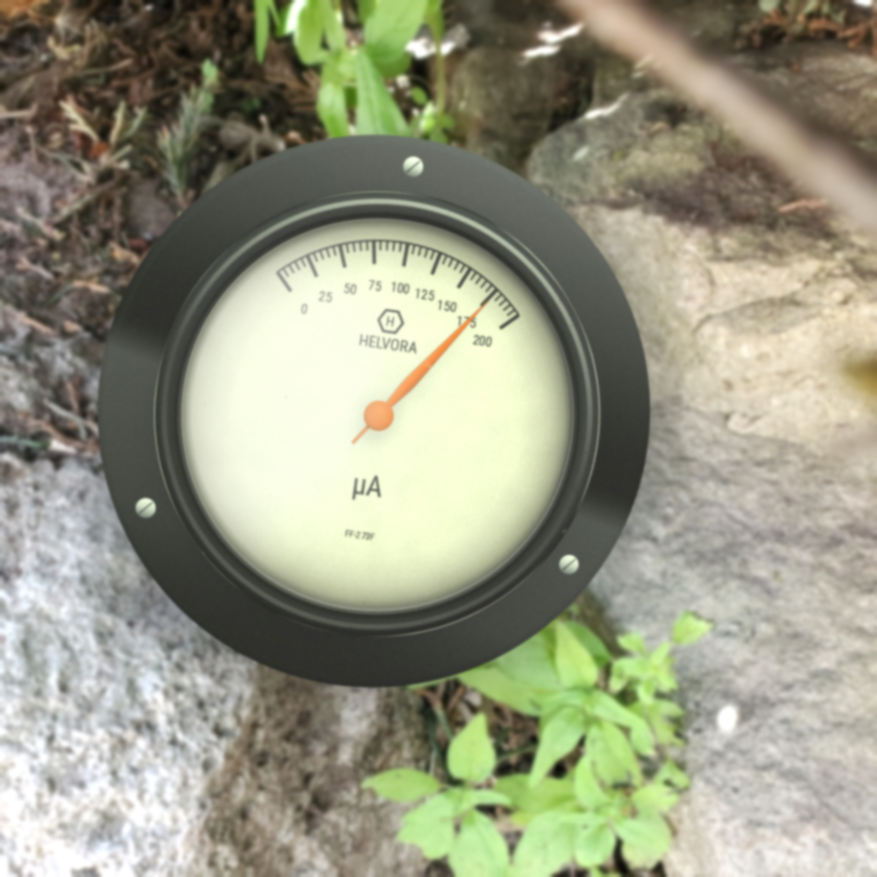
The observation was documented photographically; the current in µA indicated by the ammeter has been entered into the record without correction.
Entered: 175 µA
